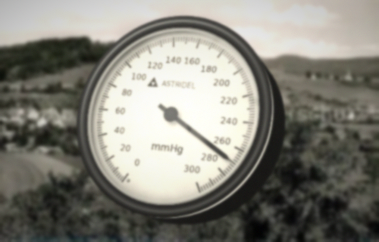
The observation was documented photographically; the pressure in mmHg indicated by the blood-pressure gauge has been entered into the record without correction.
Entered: 270 mmHg
